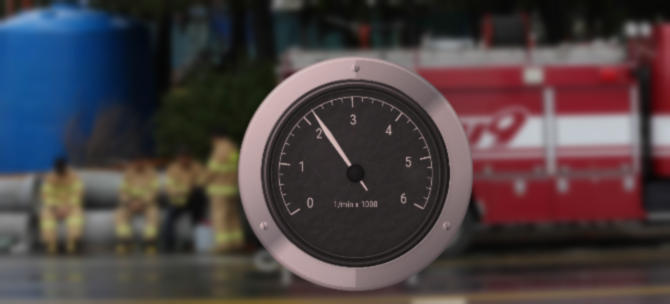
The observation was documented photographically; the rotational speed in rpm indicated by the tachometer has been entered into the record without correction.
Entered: 2200 rpm
